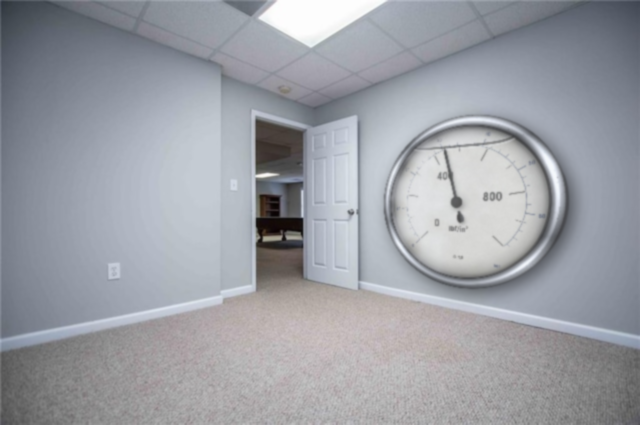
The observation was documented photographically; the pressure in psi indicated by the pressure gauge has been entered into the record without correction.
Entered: 450 psi
